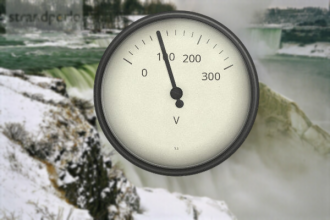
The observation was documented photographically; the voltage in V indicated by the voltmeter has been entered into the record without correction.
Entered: 100 V
